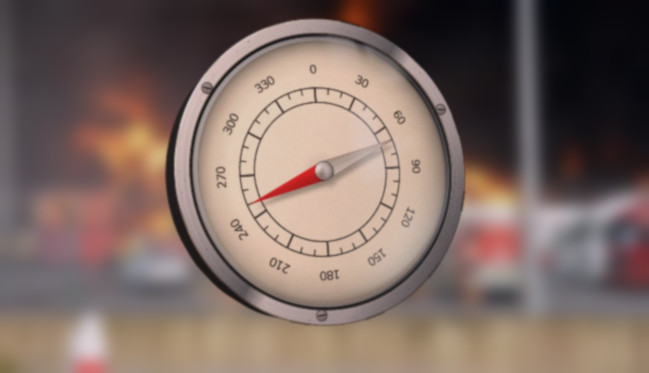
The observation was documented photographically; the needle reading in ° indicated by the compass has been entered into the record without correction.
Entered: 250 °
